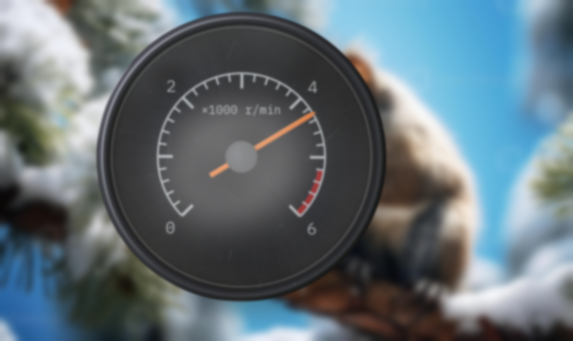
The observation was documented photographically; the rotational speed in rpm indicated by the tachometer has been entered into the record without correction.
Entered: 4300 rpm
